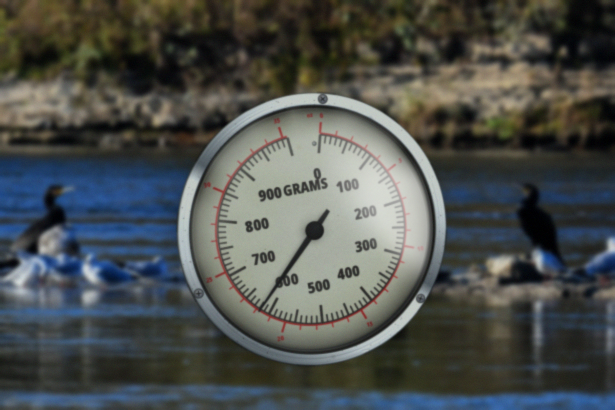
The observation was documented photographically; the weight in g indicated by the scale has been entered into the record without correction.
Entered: 620 g
